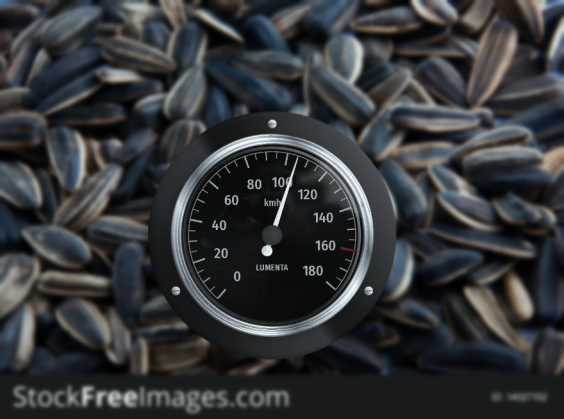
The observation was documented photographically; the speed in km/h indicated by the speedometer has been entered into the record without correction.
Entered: 105 km/h
